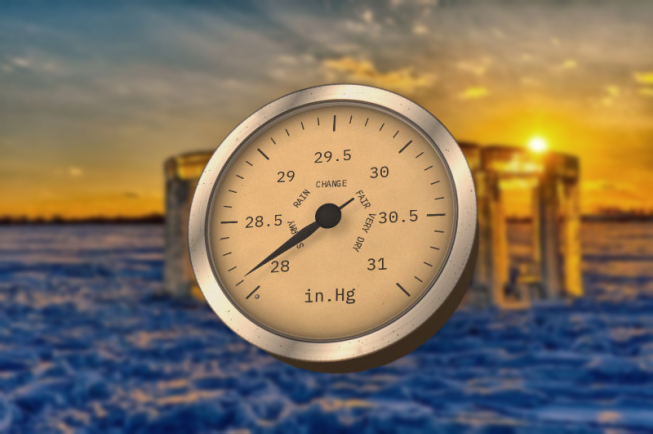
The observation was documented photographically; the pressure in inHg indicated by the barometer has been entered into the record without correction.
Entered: 28.1 inHg
